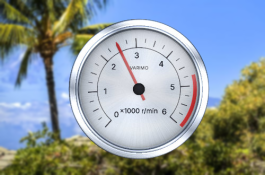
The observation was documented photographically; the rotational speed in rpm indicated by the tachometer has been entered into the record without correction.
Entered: 2500 rpm
